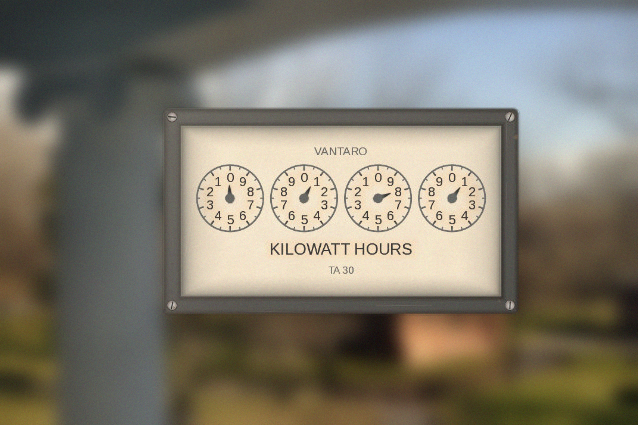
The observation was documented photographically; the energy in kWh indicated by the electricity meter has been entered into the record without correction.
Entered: 81 kWh
